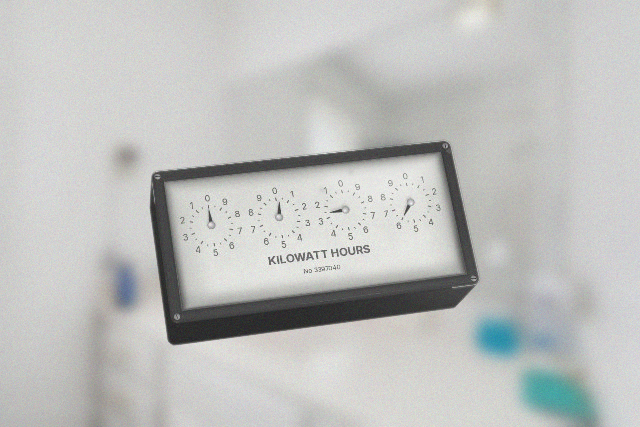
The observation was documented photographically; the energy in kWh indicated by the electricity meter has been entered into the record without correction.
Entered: 26 kWh
